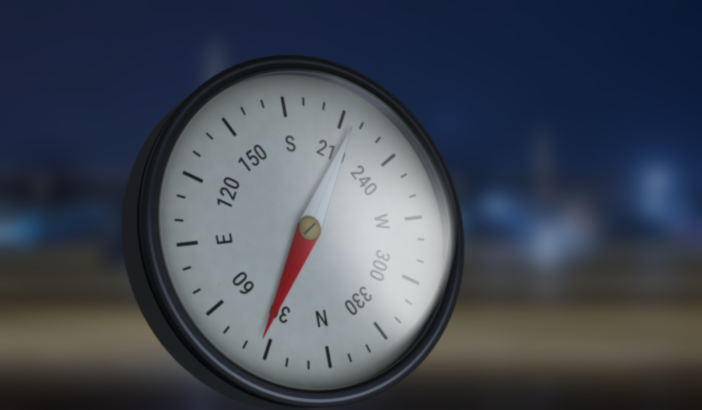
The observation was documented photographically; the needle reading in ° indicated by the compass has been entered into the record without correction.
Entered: 35 °
